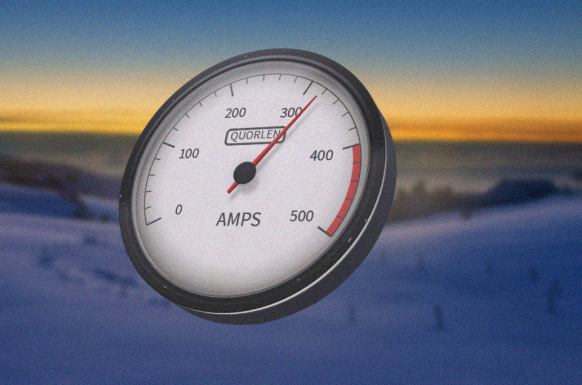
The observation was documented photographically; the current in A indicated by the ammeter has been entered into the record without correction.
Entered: 320 A
